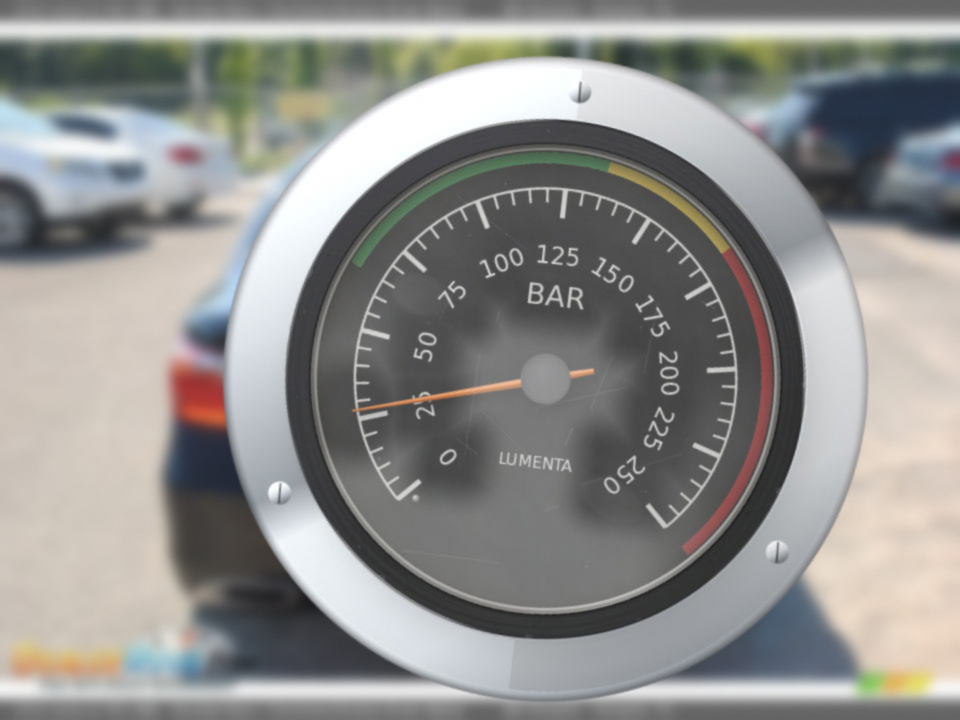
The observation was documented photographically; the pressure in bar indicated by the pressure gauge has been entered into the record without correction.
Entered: 27.5 bar
